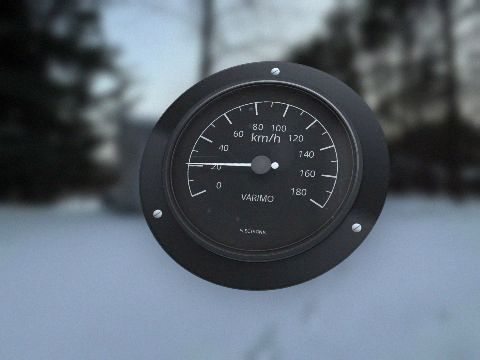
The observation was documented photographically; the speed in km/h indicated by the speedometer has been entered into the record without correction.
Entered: 20 km/h
